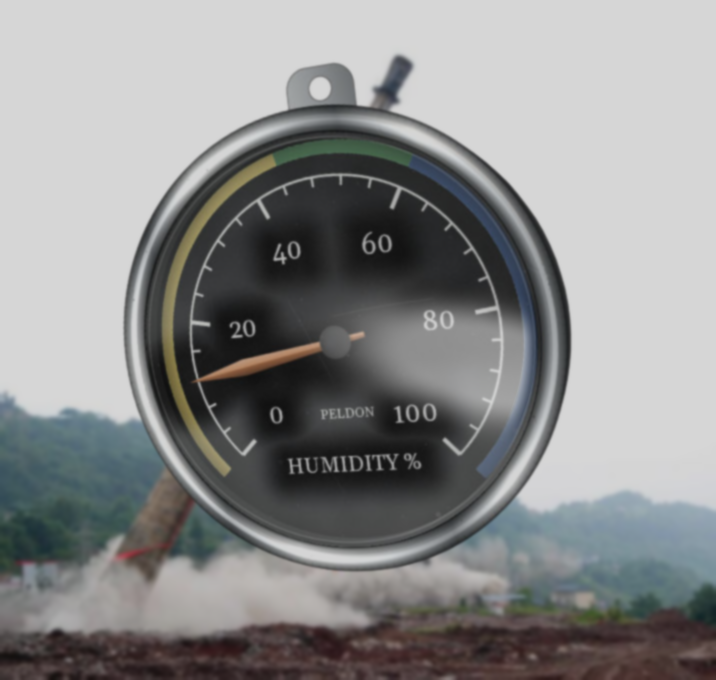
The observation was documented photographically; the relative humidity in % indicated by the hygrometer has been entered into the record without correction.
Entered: 12 %
